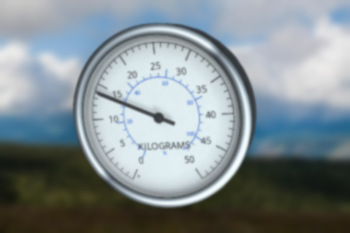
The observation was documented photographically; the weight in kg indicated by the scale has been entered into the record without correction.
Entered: 14 kg
